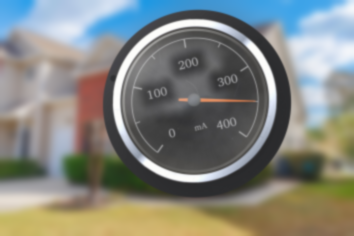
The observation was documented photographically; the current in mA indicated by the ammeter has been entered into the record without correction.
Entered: 350 mA
